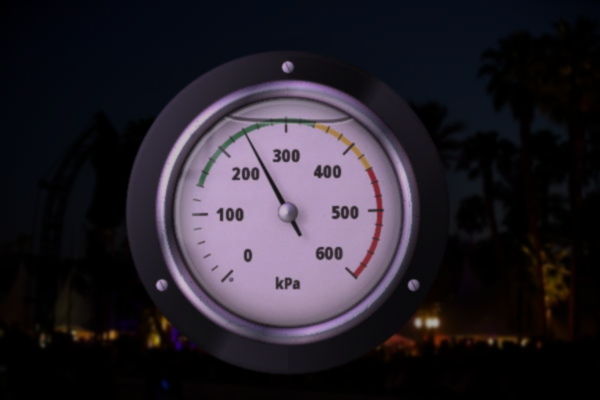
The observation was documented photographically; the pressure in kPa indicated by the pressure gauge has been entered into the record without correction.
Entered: 240 kPa
